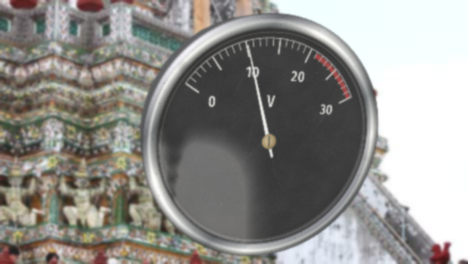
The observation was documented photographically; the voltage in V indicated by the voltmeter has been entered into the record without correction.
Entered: 10 V
